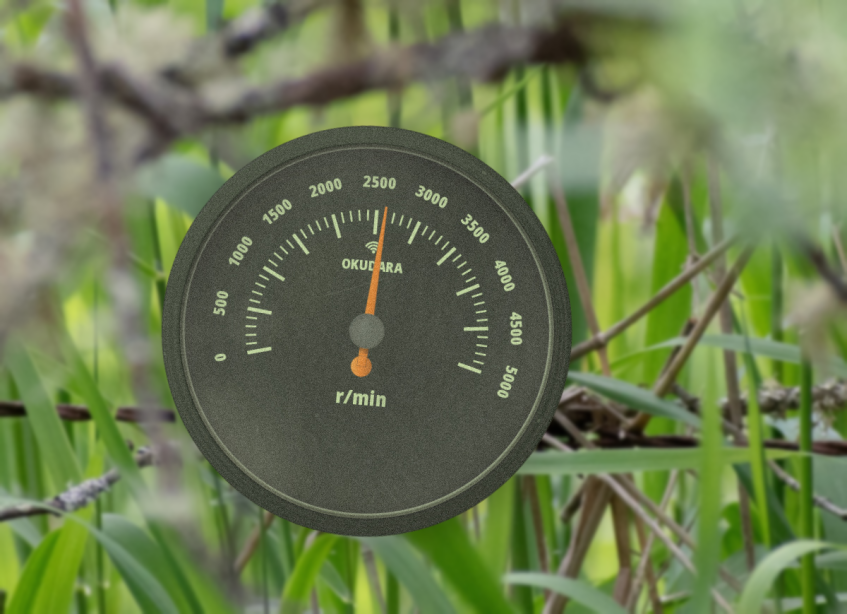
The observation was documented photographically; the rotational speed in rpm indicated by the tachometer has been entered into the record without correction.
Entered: 2600 rpm
